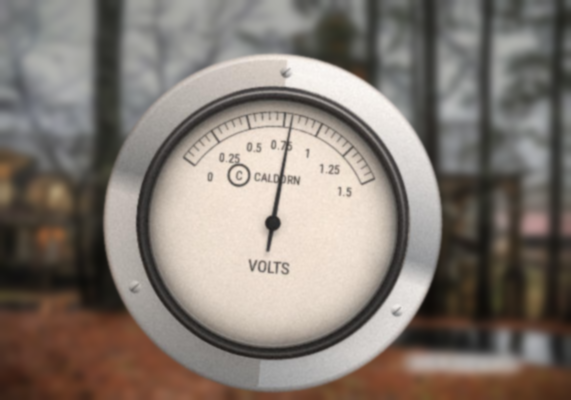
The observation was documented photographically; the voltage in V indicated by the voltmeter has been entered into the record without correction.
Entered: 0.8 V
